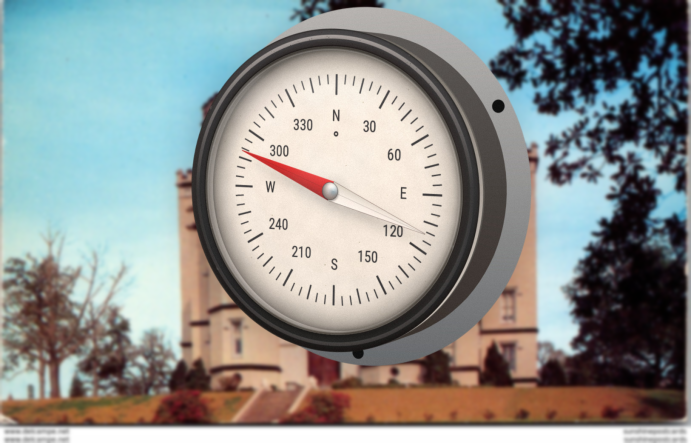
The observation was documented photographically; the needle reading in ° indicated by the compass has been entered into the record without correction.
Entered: 290 °
